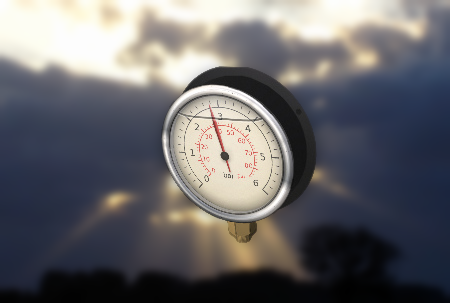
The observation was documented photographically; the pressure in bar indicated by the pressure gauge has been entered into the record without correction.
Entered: 2.8 bar
